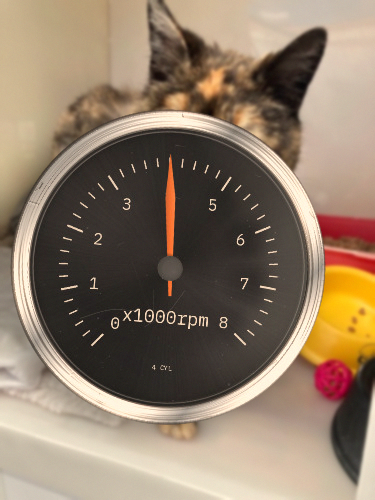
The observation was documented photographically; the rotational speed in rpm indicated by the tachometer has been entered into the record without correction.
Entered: 4000 rpm
